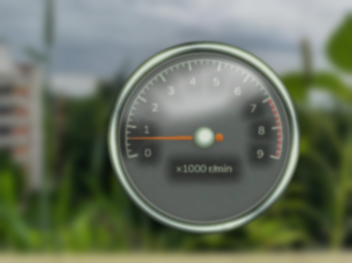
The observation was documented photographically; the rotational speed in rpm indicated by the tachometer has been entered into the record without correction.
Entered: 600 rpm
